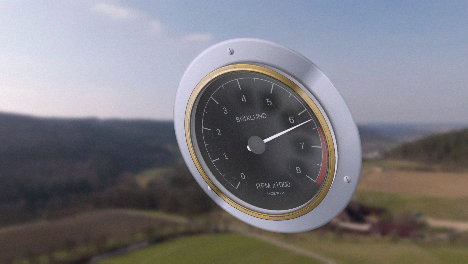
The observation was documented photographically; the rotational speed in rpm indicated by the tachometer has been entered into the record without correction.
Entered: 6250 rpm
